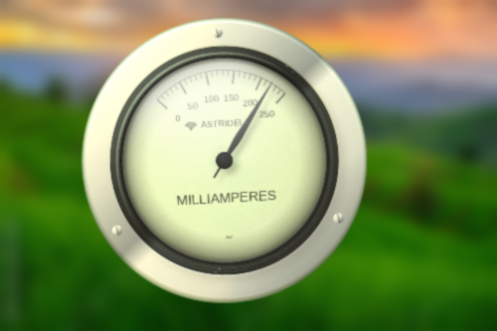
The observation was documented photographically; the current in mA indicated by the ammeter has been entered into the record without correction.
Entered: 220 mA
